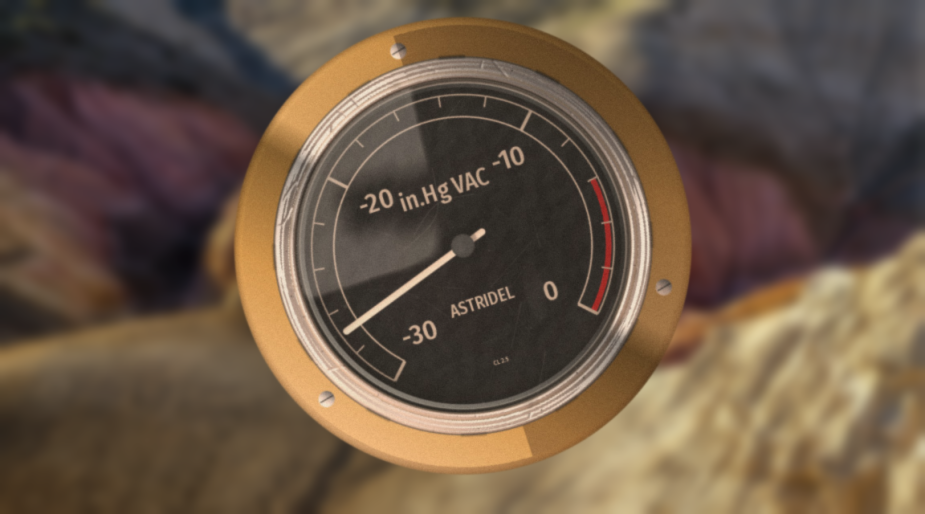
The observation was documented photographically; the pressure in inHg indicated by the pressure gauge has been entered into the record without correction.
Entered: -27 inHg
